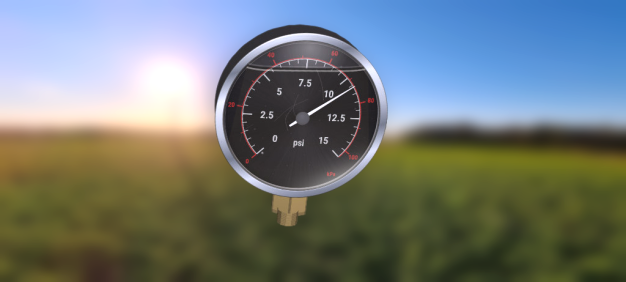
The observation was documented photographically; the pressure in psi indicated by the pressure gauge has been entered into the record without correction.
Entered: 10.5 psi
